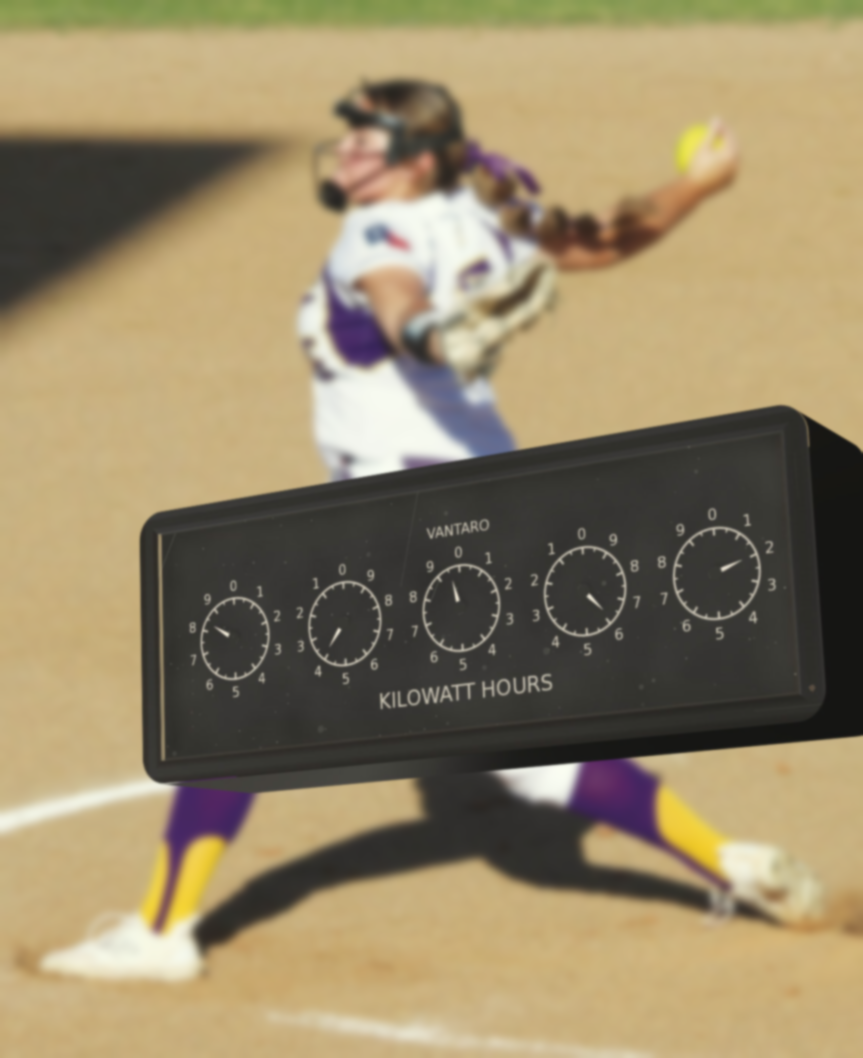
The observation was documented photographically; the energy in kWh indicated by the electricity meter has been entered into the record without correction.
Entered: 83962 kWh
